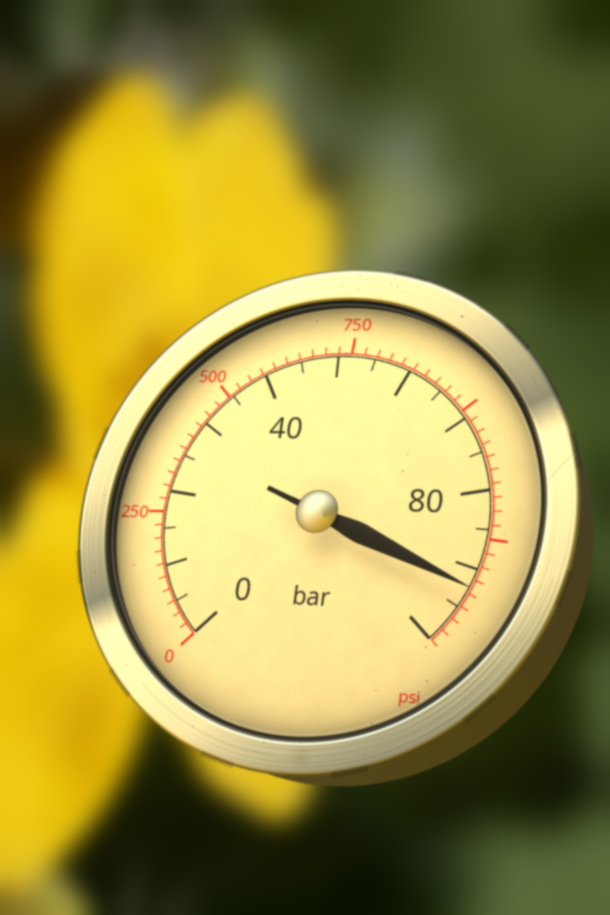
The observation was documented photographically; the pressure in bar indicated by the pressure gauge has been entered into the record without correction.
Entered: 92.5 bar
